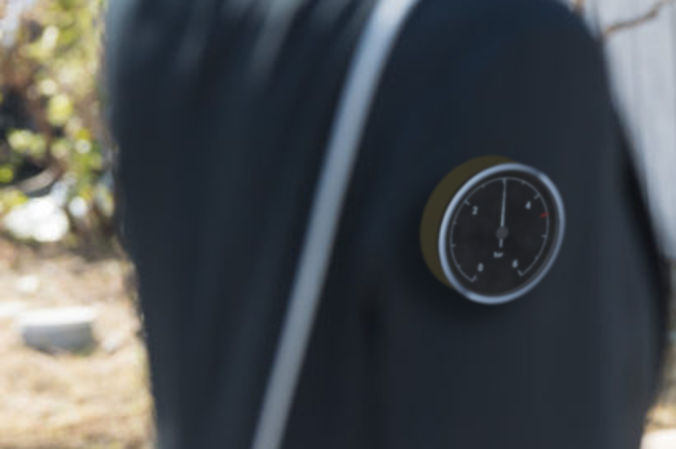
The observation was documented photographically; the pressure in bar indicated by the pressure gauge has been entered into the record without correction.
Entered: 3 bar
